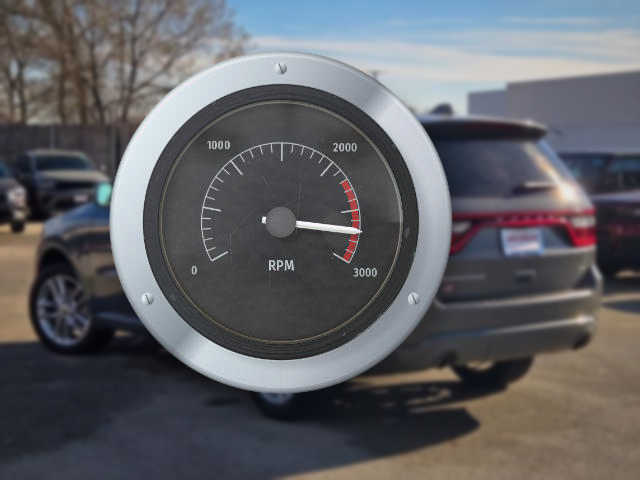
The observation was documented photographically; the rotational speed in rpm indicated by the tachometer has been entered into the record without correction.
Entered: 2700 rpm
